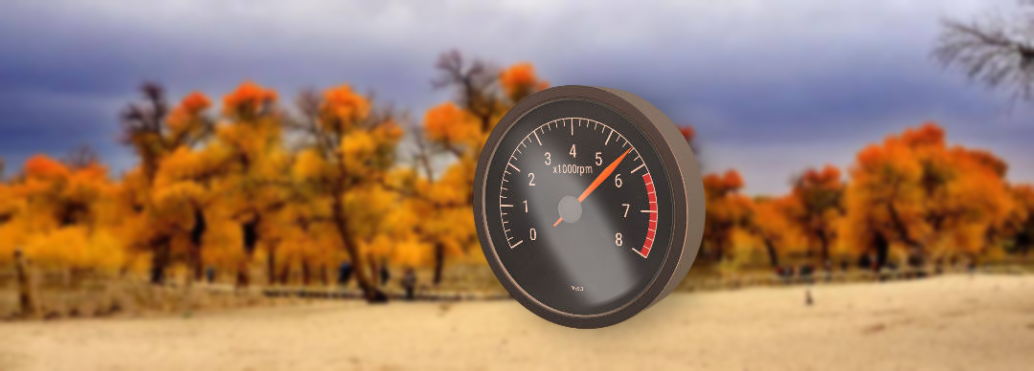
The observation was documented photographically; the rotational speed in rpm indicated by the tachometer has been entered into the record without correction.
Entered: 5600 rpm
